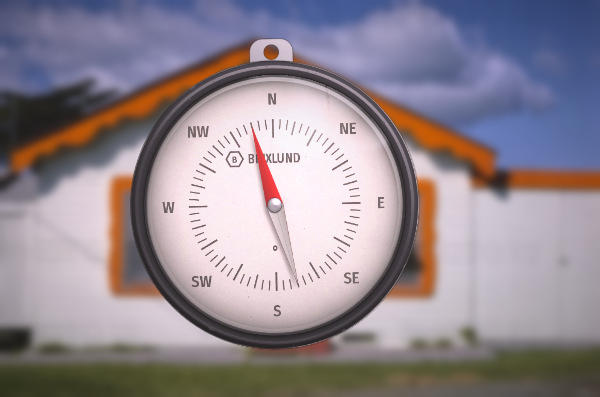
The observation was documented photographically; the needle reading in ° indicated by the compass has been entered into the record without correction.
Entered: 345 °
